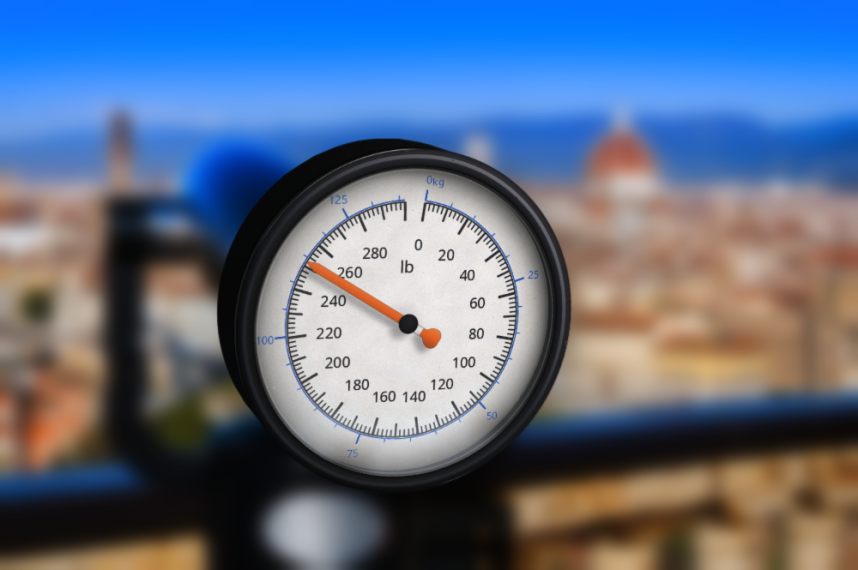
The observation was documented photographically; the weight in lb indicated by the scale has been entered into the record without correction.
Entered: 252 lb
